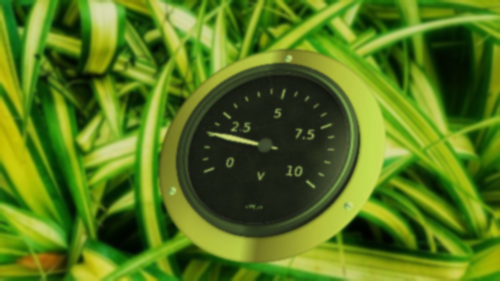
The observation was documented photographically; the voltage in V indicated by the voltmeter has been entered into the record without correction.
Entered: 1.5 V
